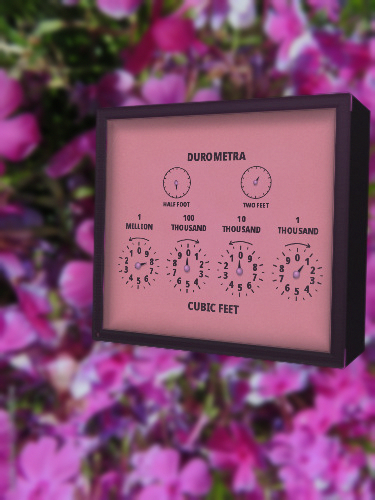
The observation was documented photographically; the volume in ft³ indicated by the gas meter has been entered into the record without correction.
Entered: 800100 ft³
